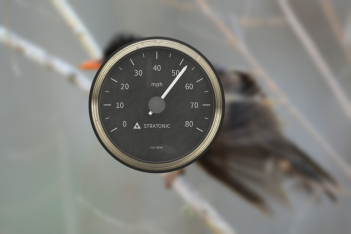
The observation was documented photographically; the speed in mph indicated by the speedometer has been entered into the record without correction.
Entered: 52.5 mph
